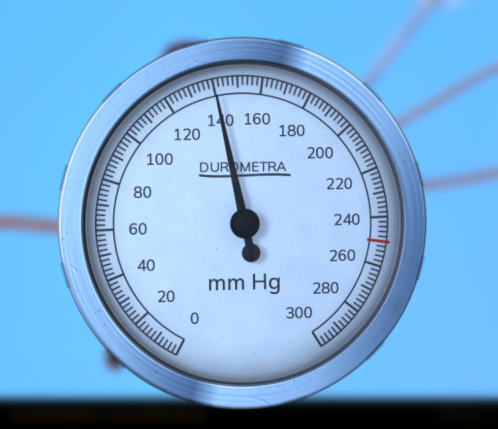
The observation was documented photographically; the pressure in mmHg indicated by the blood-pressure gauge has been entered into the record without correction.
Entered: 140 mmHg
